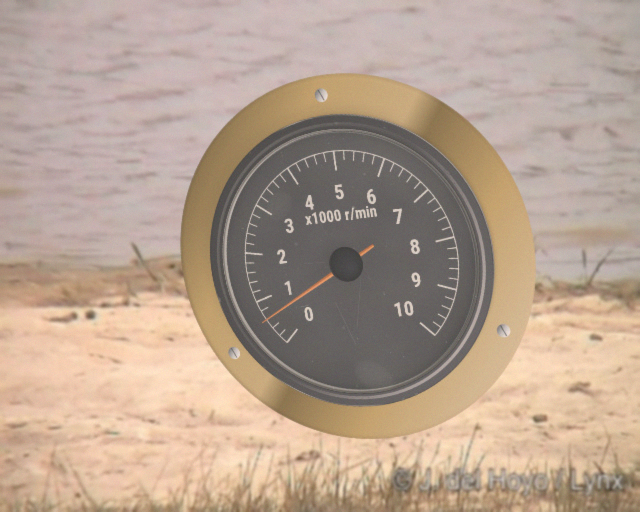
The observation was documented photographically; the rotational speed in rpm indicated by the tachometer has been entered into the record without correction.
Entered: 600 rpm
